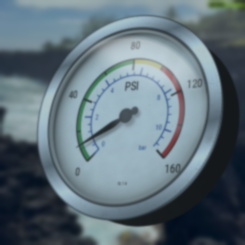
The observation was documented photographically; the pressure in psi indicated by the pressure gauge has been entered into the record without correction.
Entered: 10 psi
